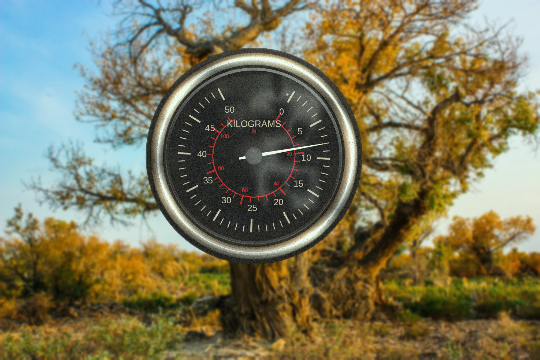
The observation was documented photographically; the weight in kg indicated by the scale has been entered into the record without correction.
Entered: 8 kg
